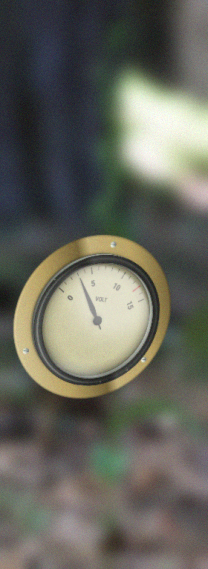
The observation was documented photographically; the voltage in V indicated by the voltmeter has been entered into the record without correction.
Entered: 3 V
